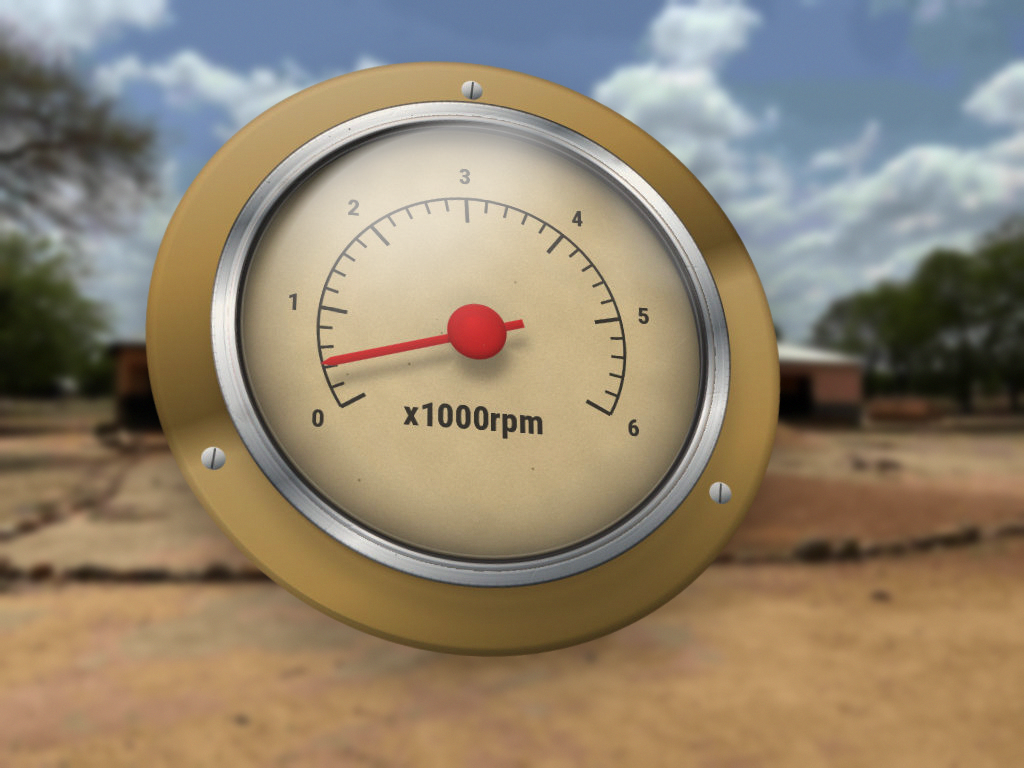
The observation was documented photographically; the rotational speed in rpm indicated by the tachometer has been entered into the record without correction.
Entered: 400 rpm
